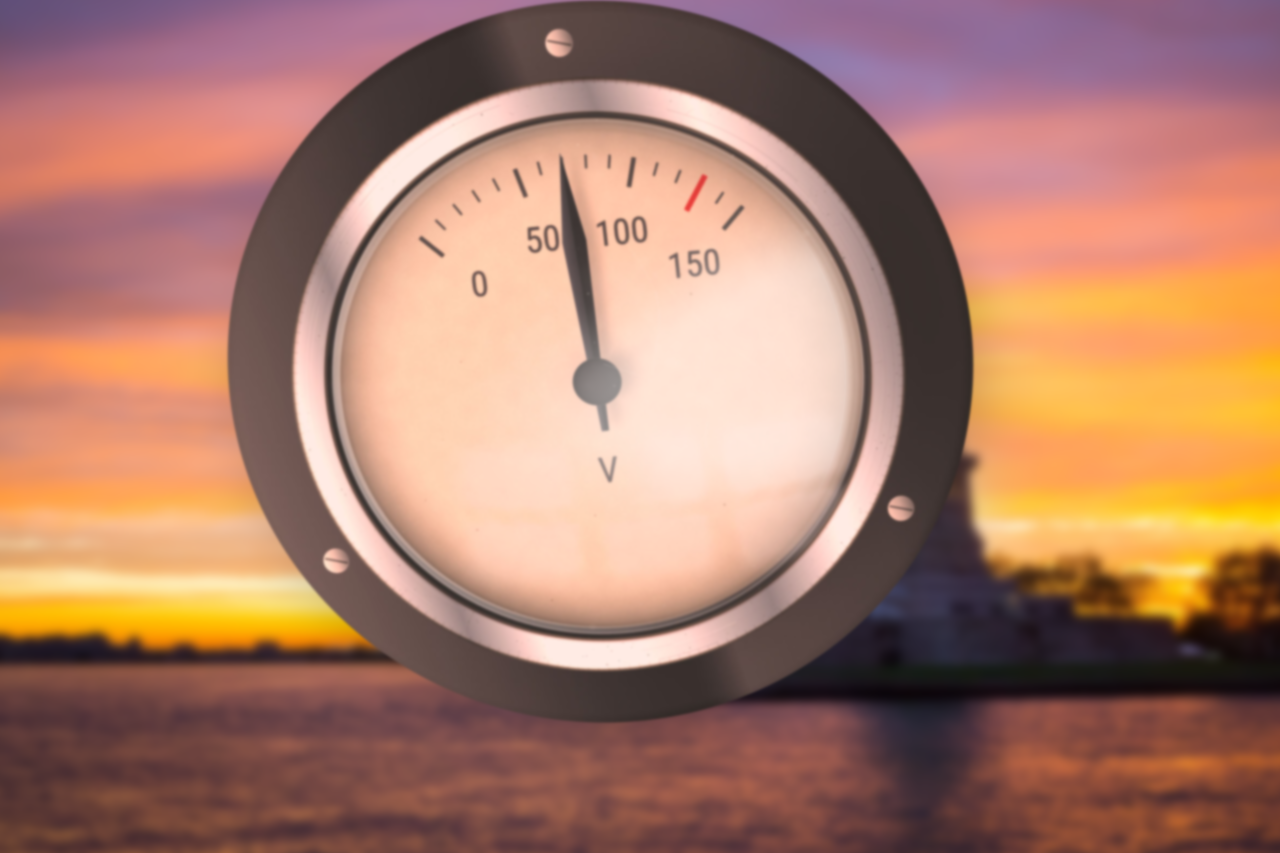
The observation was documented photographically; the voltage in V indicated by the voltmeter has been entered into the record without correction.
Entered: 70 V
